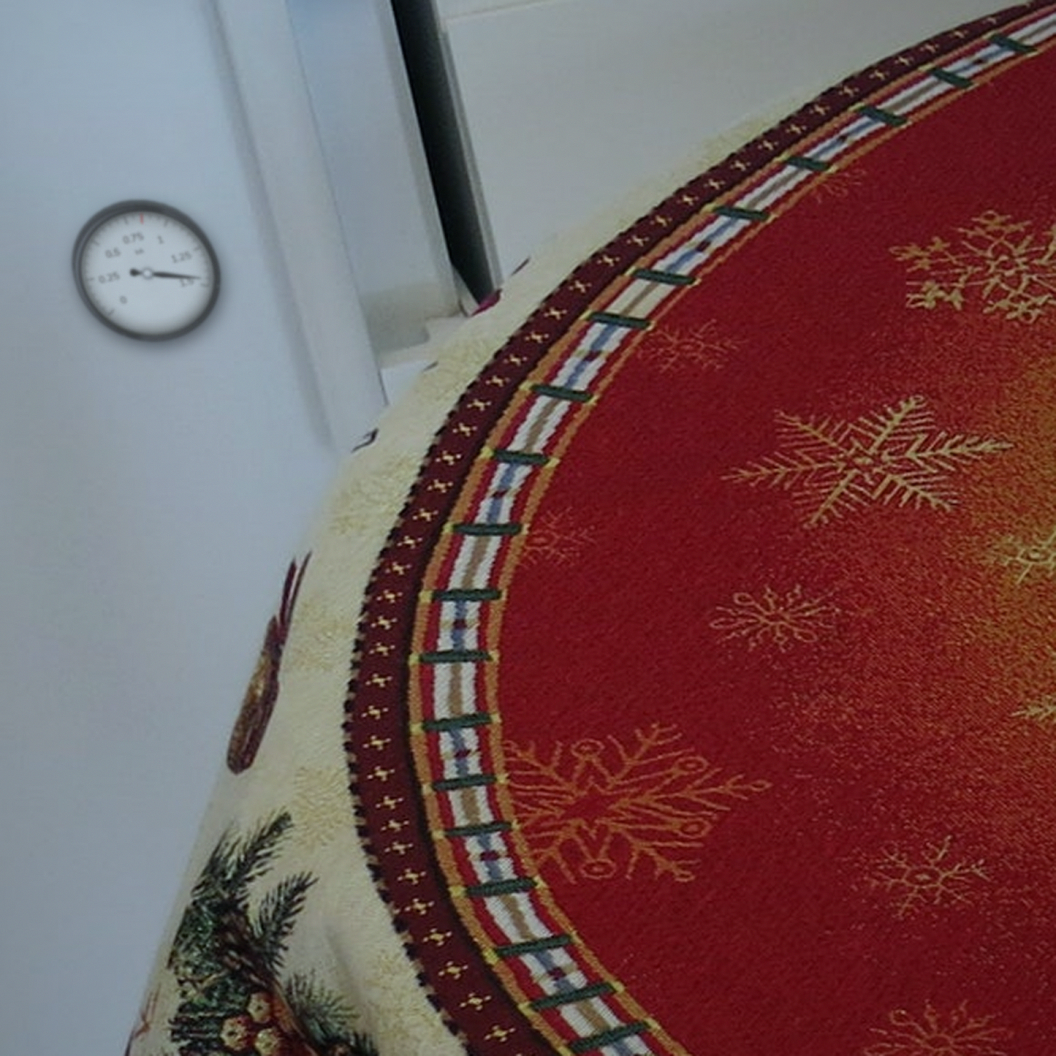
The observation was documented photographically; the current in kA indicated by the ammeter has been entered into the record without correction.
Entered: 1.45 kA
